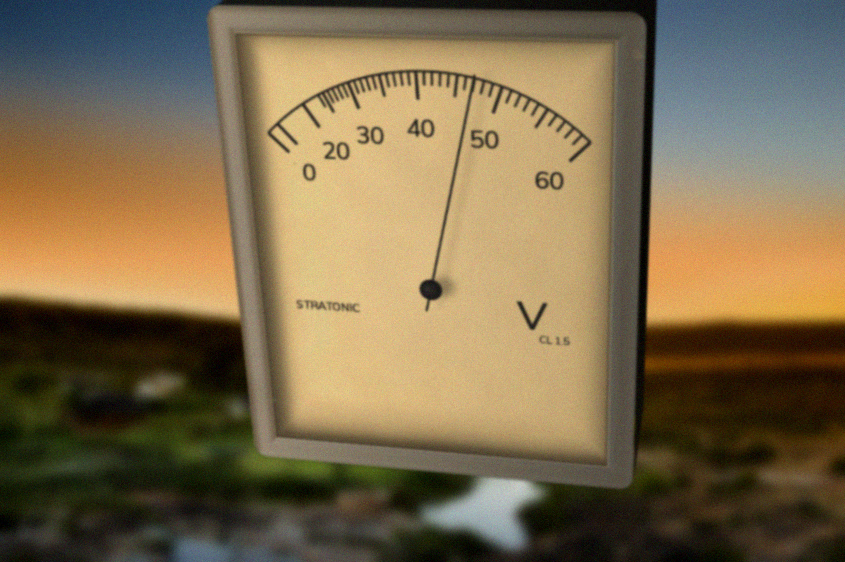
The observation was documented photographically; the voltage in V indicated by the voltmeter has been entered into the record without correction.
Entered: 47 V
